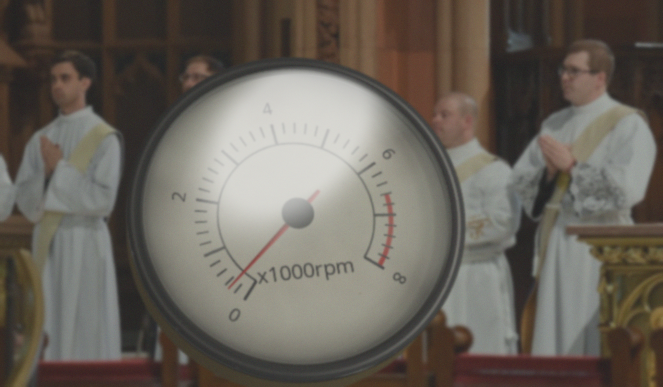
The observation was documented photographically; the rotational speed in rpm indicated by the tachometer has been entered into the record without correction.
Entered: 300 rpm
